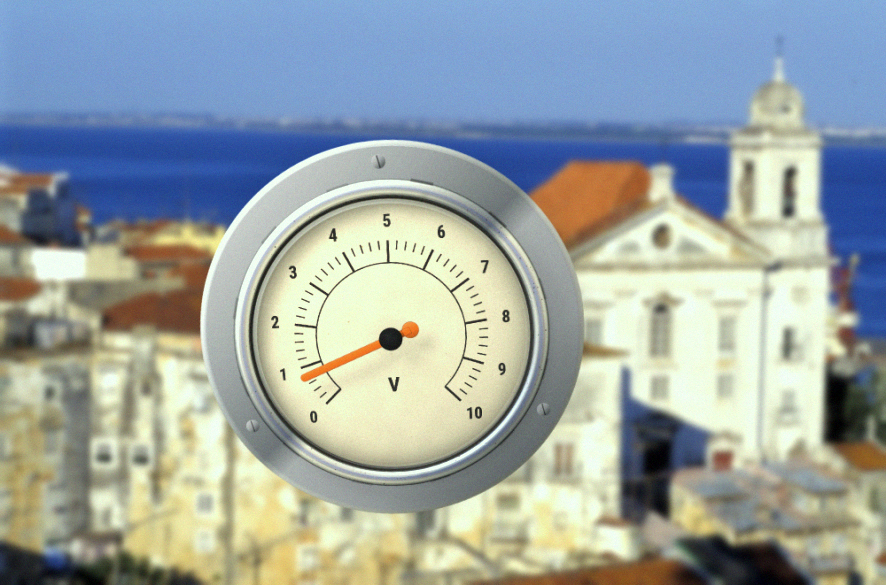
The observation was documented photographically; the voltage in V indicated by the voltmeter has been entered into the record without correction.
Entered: 0.8 V
